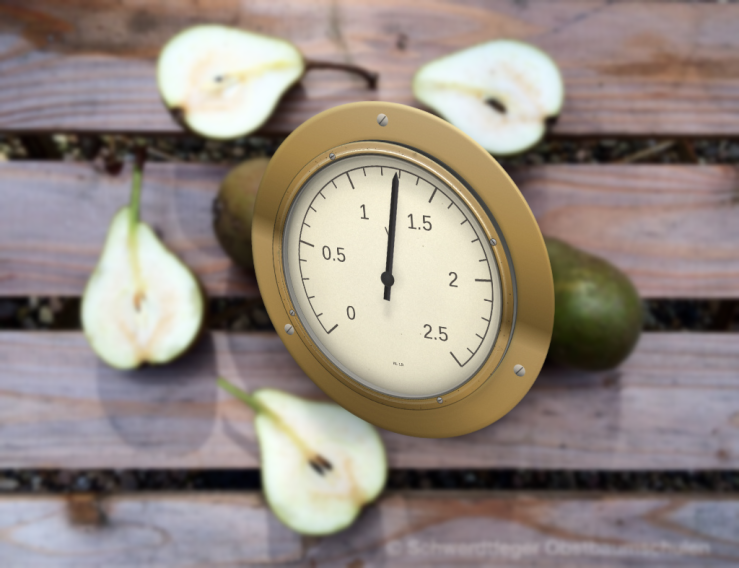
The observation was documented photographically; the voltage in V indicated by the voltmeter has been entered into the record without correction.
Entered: 1.3 V
